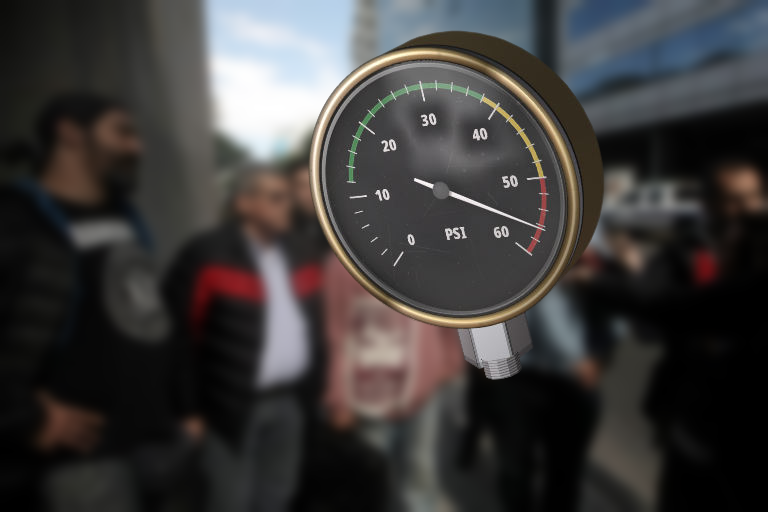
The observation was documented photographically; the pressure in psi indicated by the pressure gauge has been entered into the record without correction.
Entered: 56 psi
